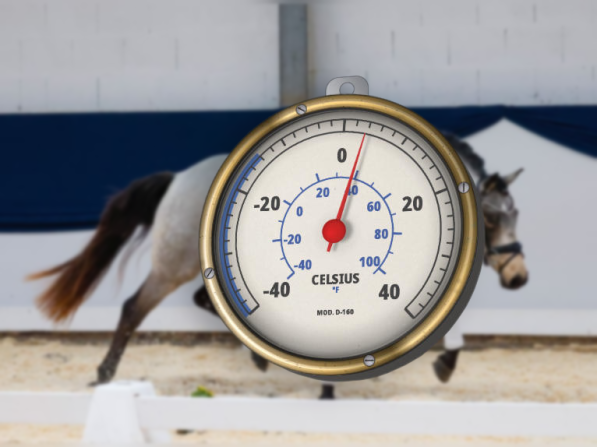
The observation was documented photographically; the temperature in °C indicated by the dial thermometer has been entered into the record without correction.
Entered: 4 °C
